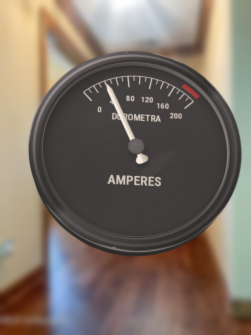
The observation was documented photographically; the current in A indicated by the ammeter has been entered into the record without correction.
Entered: 40 A
